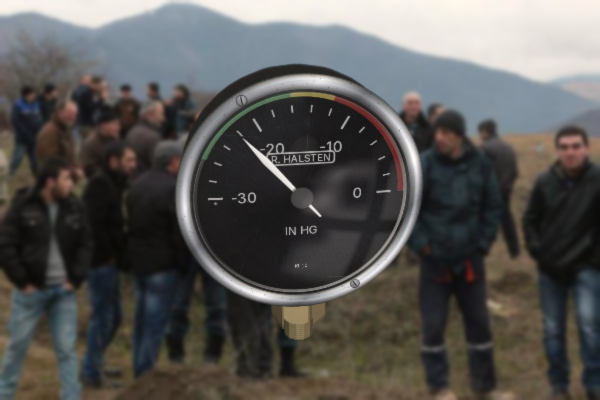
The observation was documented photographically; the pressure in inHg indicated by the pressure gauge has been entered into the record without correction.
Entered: -22 inHg
